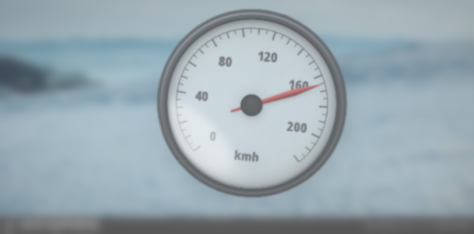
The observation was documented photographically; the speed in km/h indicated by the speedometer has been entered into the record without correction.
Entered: 165 km/h
